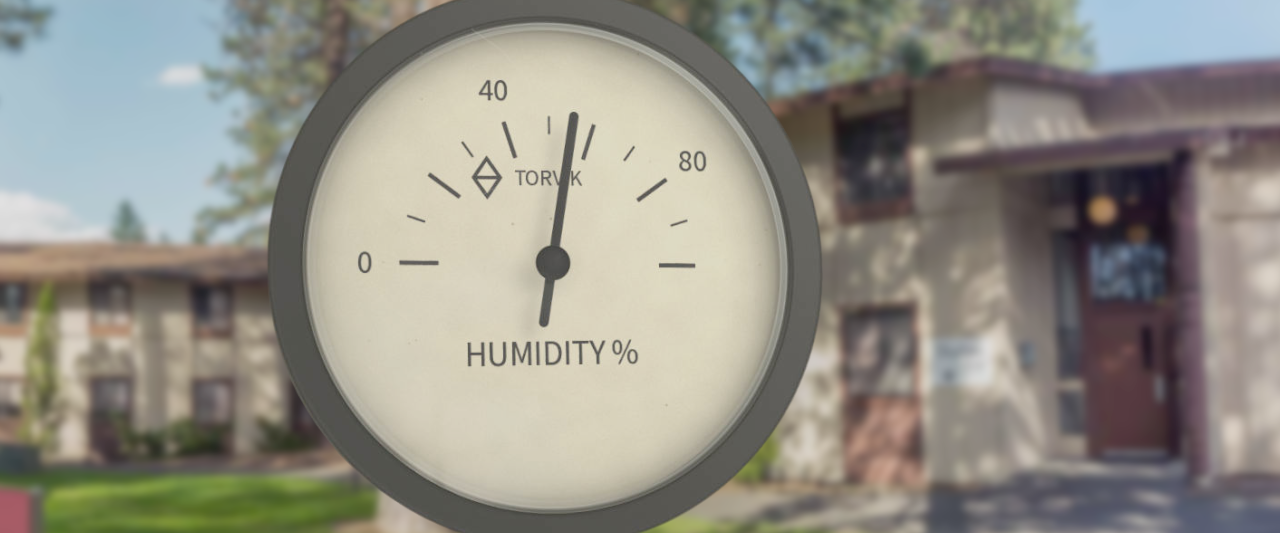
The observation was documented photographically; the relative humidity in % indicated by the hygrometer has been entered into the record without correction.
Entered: 55 %
